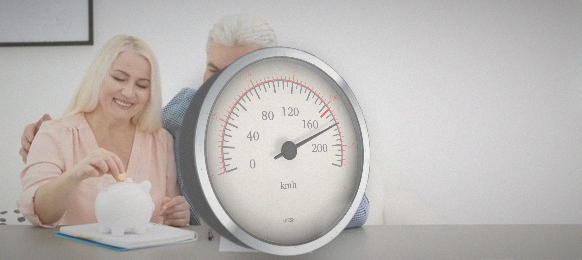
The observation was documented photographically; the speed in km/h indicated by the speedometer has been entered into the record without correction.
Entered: 180 km/h
